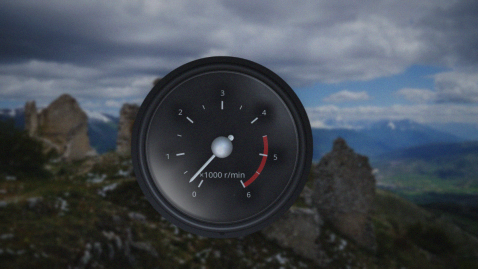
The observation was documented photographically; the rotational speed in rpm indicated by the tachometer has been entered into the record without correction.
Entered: 250 rpm
